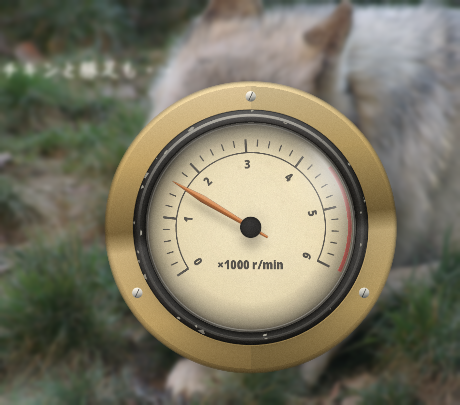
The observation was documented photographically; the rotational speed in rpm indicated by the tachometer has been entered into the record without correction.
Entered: 1600 rpm
